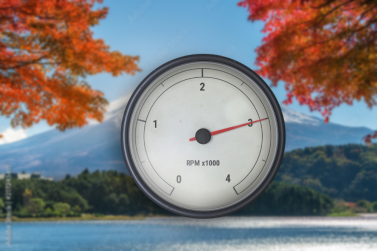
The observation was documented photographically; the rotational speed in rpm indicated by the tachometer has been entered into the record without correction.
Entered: 3000 rpm
